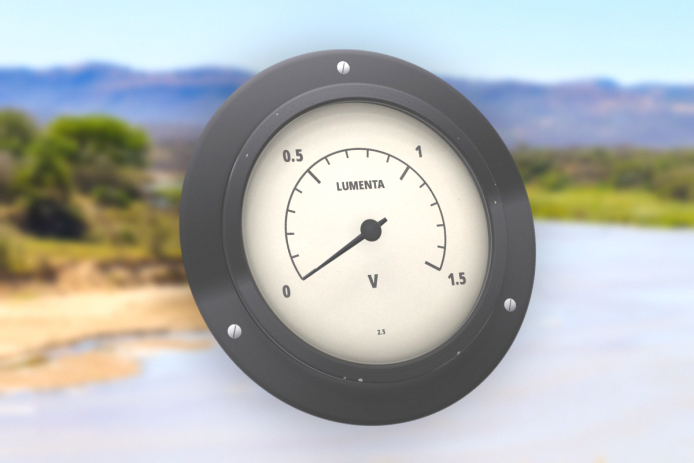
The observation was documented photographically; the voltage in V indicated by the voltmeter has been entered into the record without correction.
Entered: 0 V
